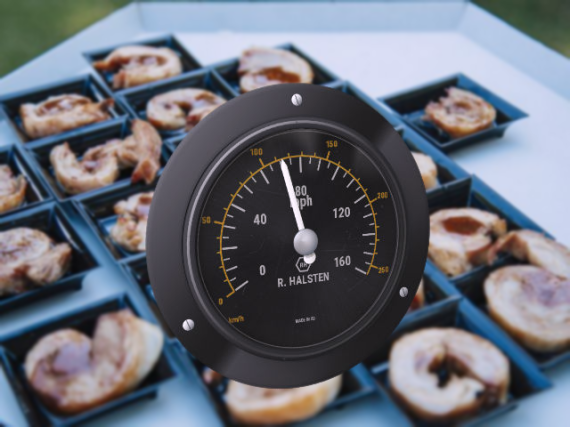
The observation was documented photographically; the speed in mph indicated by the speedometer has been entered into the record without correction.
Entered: 70 mph
